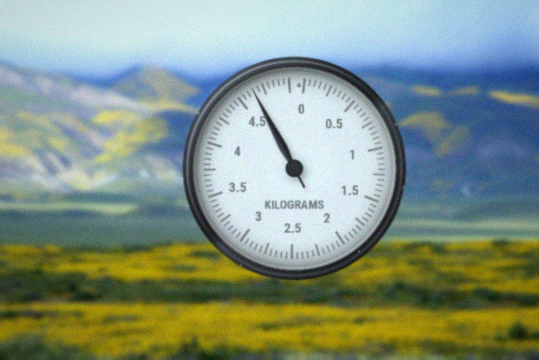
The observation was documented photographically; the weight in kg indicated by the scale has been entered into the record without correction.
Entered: 4.65 kg
